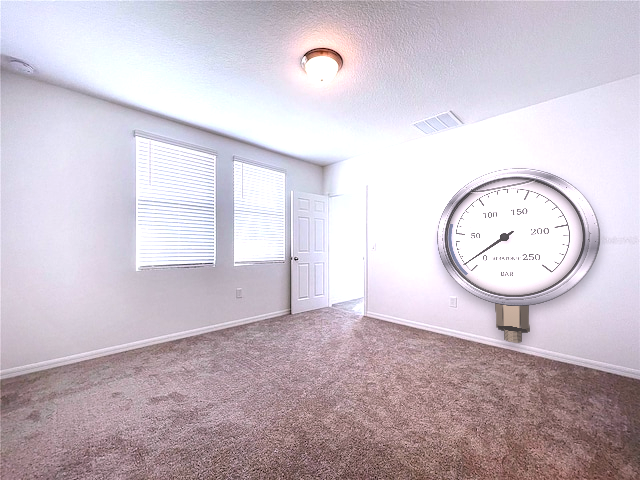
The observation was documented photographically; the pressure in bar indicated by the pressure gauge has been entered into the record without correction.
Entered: 10 bar
